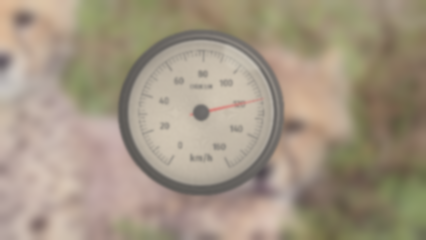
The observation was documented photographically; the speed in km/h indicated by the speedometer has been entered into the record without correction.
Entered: 120 km/h
